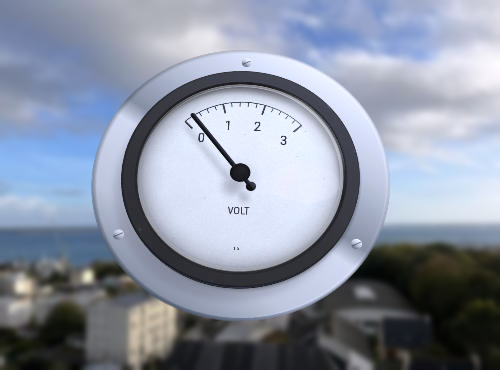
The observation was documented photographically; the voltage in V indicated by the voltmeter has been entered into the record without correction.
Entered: 0.2 V
